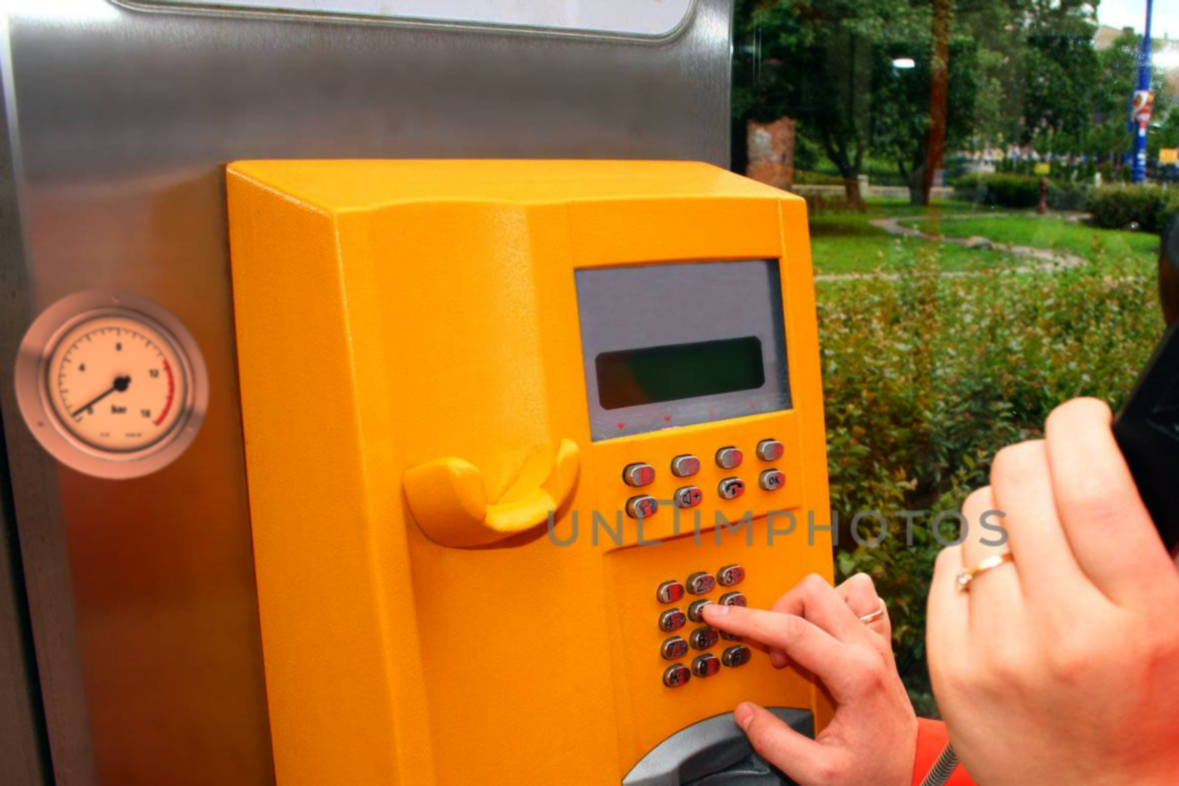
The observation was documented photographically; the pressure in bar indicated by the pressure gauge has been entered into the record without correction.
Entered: 0.5 bar
